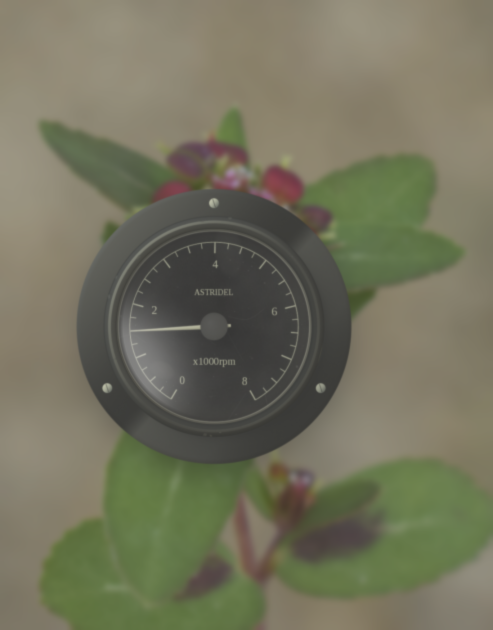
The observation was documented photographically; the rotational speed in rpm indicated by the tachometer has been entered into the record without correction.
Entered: 1500 rpm
